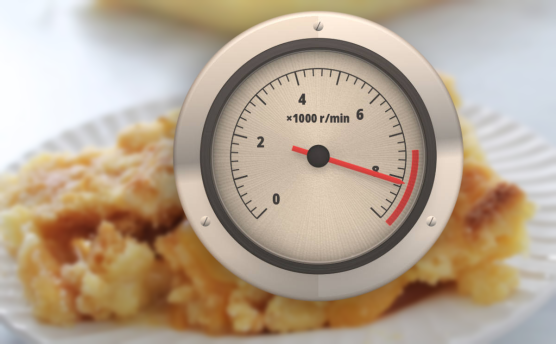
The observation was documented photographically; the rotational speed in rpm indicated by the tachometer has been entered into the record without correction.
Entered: 8100 rpm
